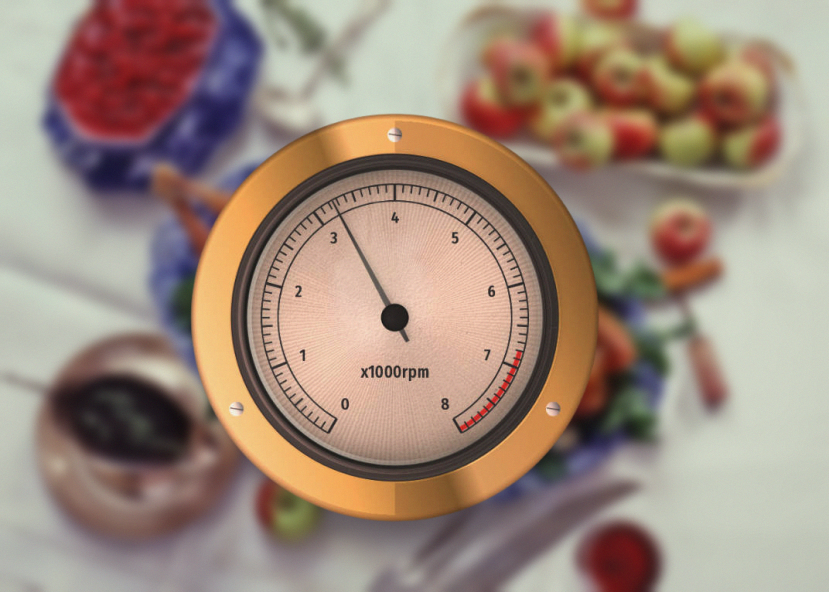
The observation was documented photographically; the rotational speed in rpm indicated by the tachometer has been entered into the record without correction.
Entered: 3250 rpm
